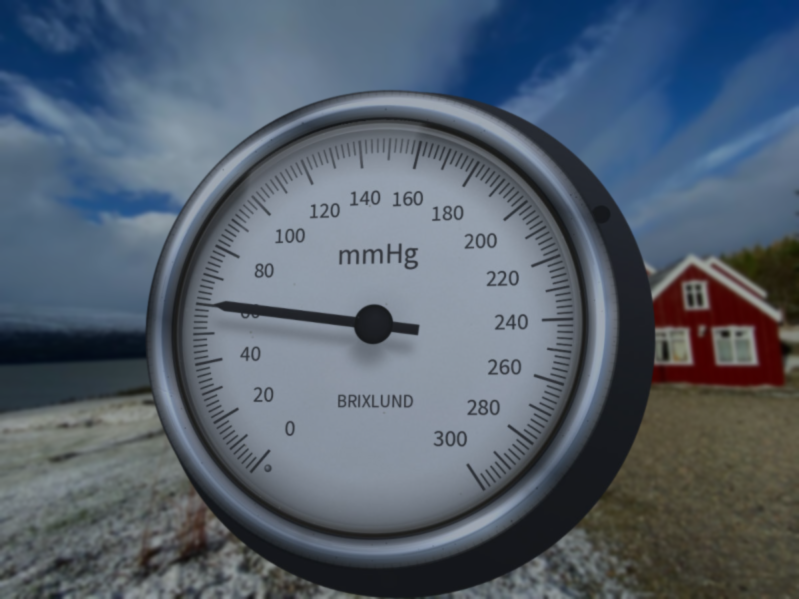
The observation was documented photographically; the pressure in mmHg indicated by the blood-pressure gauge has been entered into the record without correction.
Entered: 60 mmHg
